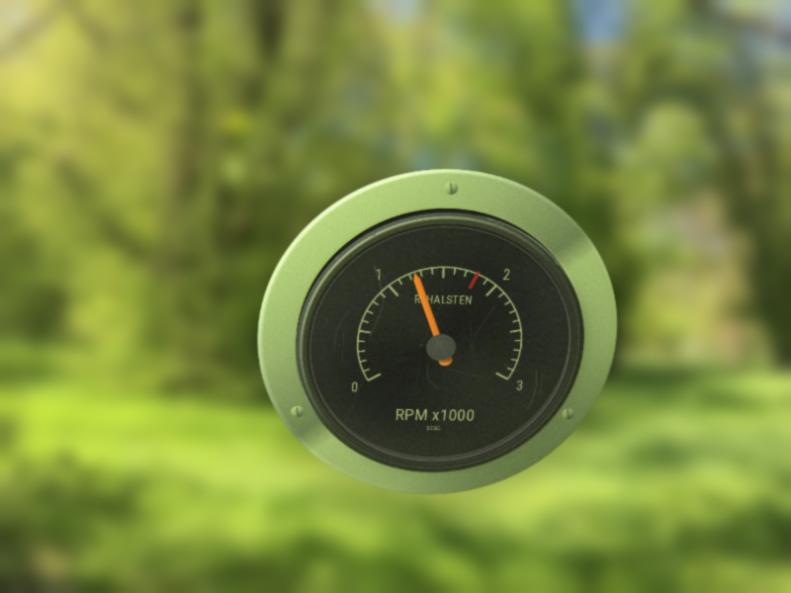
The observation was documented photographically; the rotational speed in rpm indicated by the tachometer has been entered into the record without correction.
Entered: 1250 rpm
